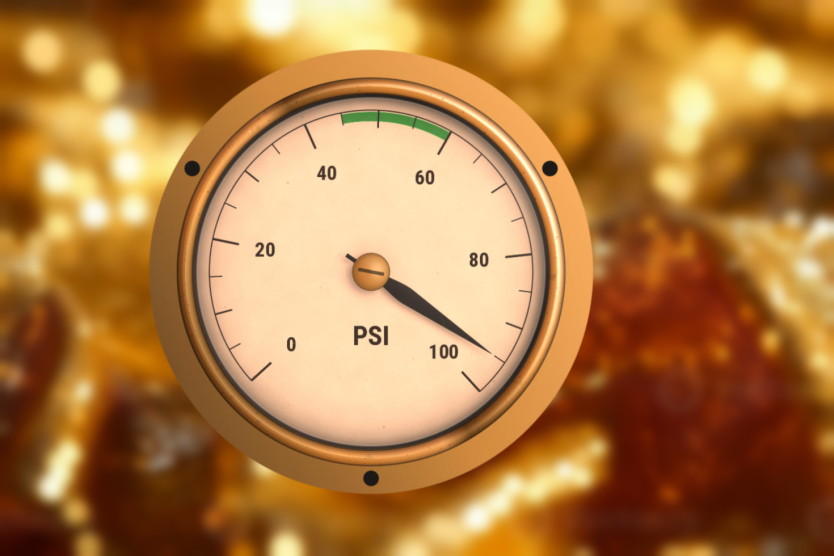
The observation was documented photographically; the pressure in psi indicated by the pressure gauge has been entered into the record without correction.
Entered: 95 psi
